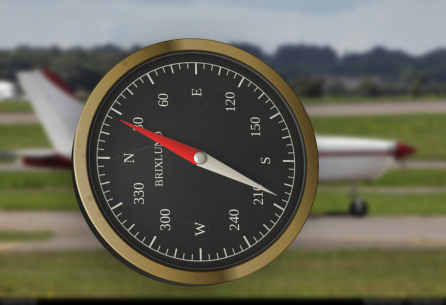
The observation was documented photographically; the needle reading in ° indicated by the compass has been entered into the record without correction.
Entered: 25 °
